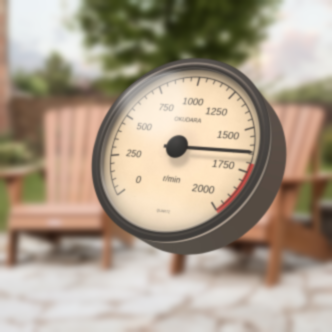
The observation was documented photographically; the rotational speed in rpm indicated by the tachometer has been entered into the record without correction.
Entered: 1650 rpm
